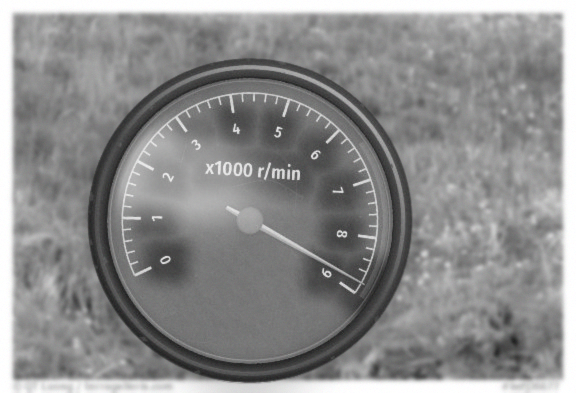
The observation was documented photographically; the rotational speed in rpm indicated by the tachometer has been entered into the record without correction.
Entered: 8800 rpm
